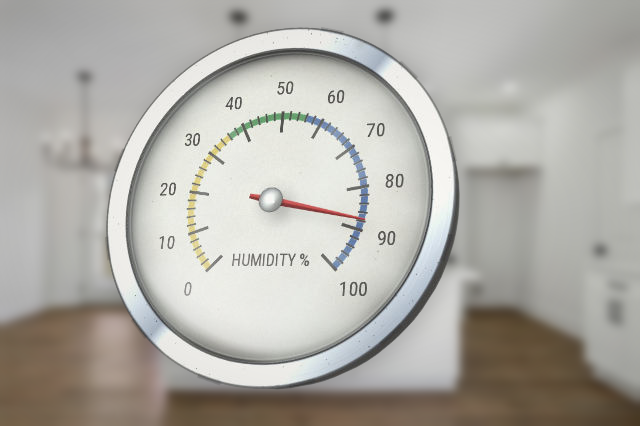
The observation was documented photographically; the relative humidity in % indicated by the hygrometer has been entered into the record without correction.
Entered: 88 %
